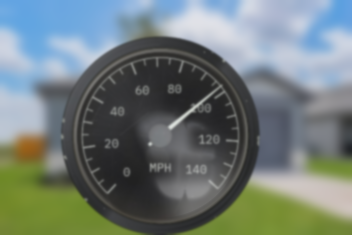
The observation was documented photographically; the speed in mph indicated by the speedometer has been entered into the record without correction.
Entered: 97.5 mph
